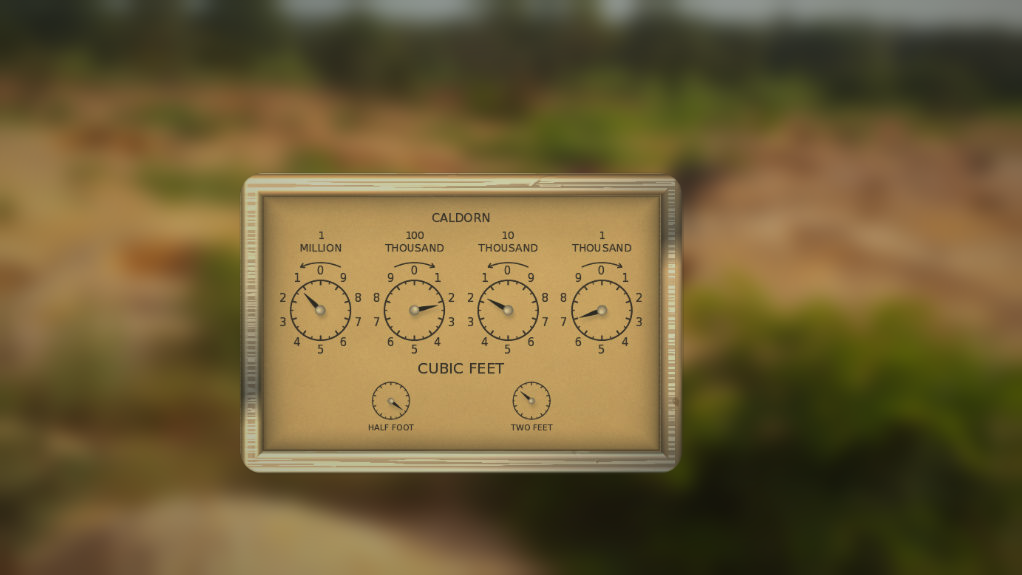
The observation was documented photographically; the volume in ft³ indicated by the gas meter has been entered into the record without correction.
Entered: 121700 ft³
